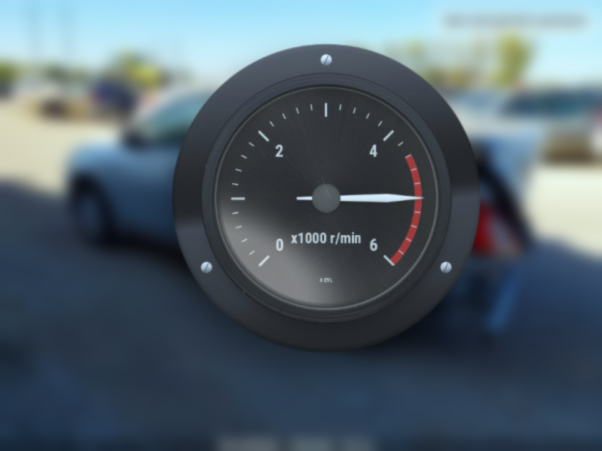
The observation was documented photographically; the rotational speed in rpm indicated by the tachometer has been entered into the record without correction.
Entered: 5000 rpm
